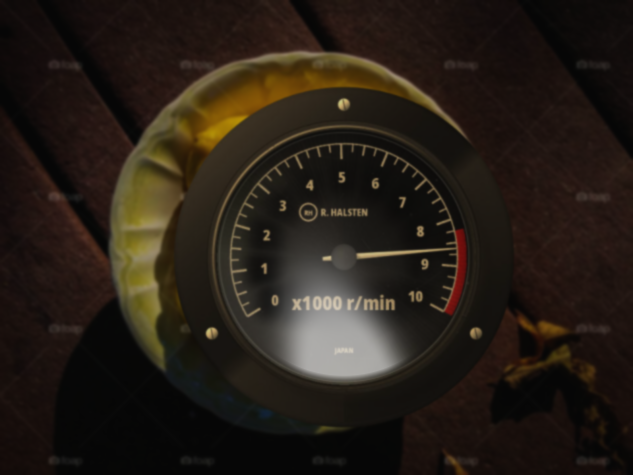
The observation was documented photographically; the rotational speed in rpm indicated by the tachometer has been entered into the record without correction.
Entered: 8625 rpm
